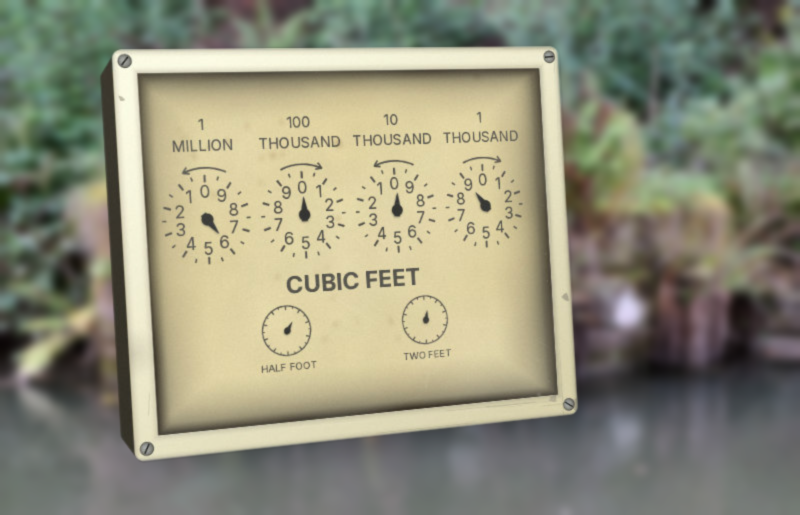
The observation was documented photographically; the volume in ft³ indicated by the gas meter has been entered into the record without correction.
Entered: 599900 ft³
